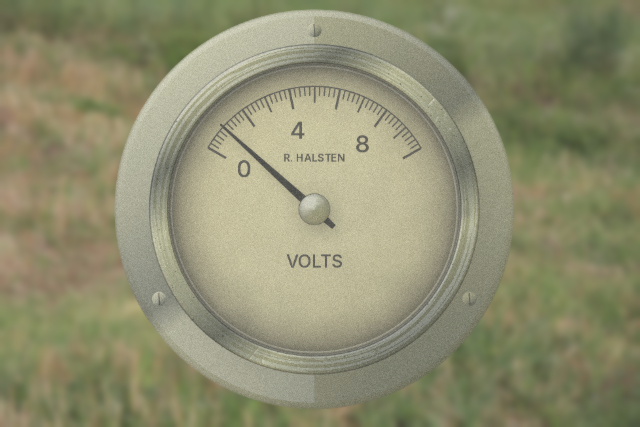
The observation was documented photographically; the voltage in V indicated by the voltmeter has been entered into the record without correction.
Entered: 1 V
